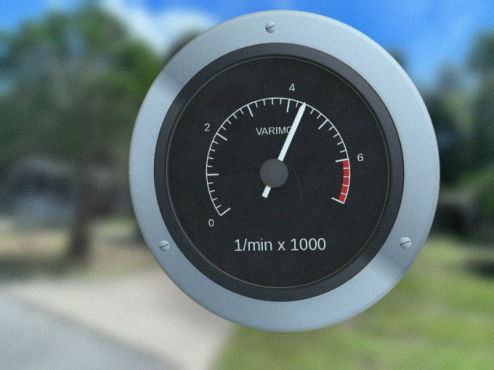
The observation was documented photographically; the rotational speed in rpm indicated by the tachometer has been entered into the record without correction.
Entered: 4400 rpm
